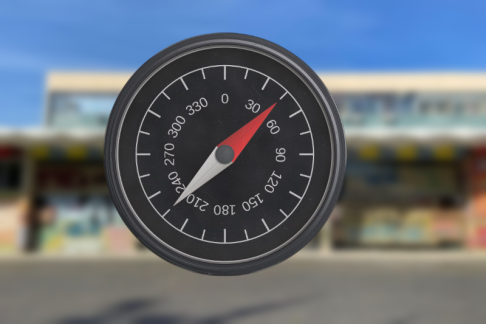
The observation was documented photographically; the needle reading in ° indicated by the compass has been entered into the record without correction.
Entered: 45 °
